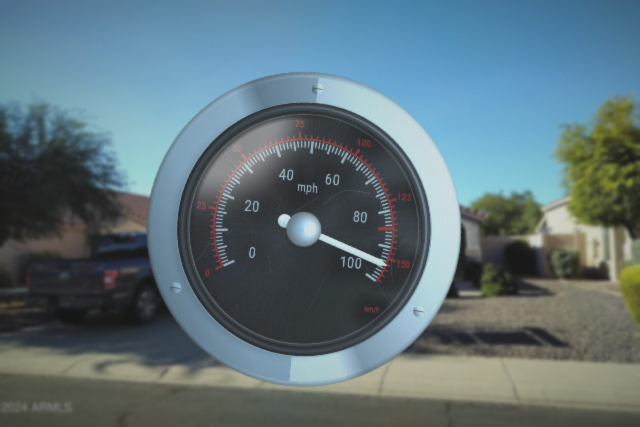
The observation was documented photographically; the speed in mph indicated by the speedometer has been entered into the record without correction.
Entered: 95 mph
